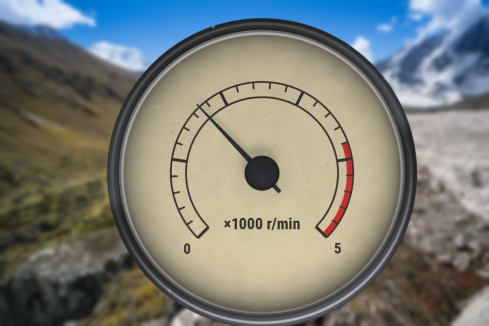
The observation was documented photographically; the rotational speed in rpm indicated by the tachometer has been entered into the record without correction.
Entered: 1700 rpm
